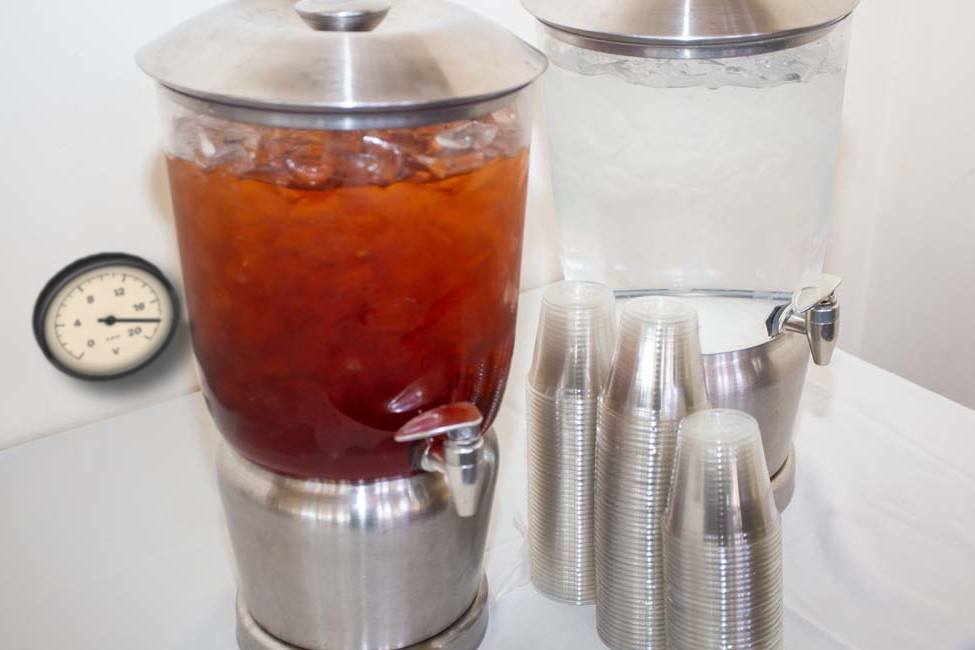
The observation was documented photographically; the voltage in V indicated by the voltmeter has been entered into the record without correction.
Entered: 18 V
